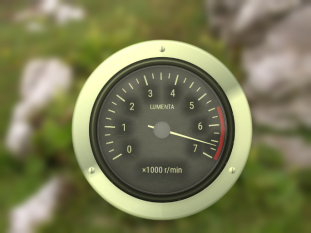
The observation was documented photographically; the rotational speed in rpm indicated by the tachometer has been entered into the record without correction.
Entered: 6625 rpm
